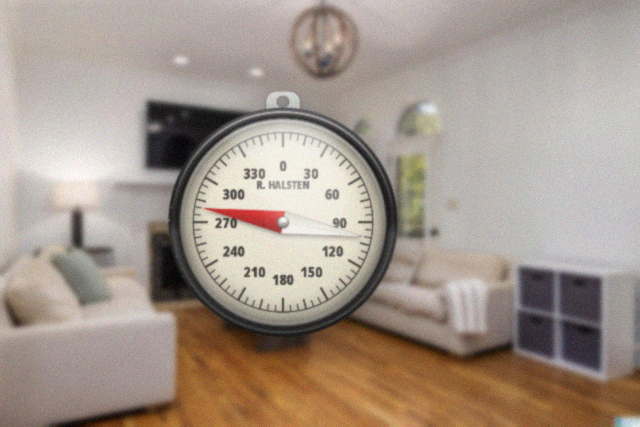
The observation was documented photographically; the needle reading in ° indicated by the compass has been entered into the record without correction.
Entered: 280 °
